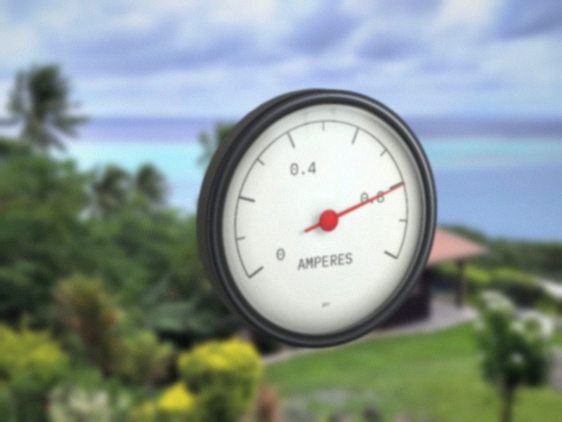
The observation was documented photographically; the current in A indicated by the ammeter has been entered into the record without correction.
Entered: 0.8 A
